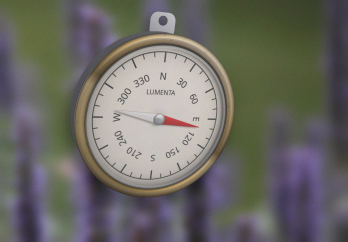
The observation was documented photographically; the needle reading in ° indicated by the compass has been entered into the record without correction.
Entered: 100 °
